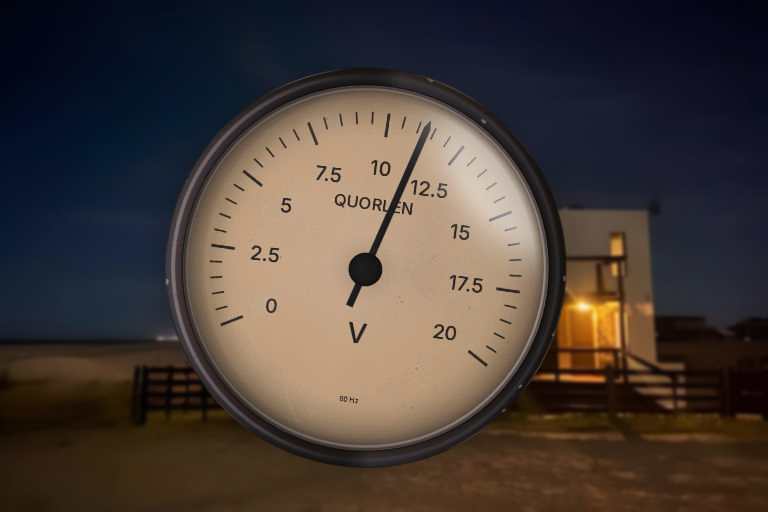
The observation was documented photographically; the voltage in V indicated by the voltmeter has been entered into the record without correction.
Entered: 11.25 V
